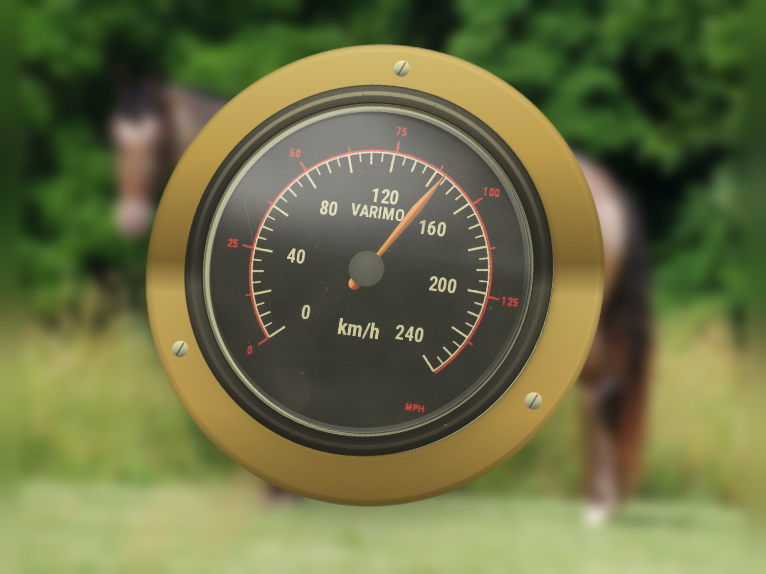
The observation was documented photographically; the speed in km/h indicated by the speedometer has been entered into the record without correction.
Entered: 145 km/h
